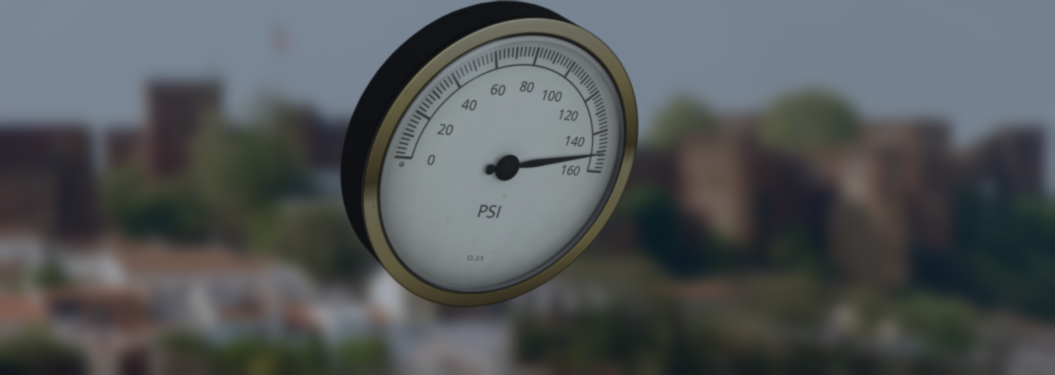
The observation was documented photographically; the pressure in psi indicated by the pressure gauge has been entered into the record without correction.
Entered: 150 psi
